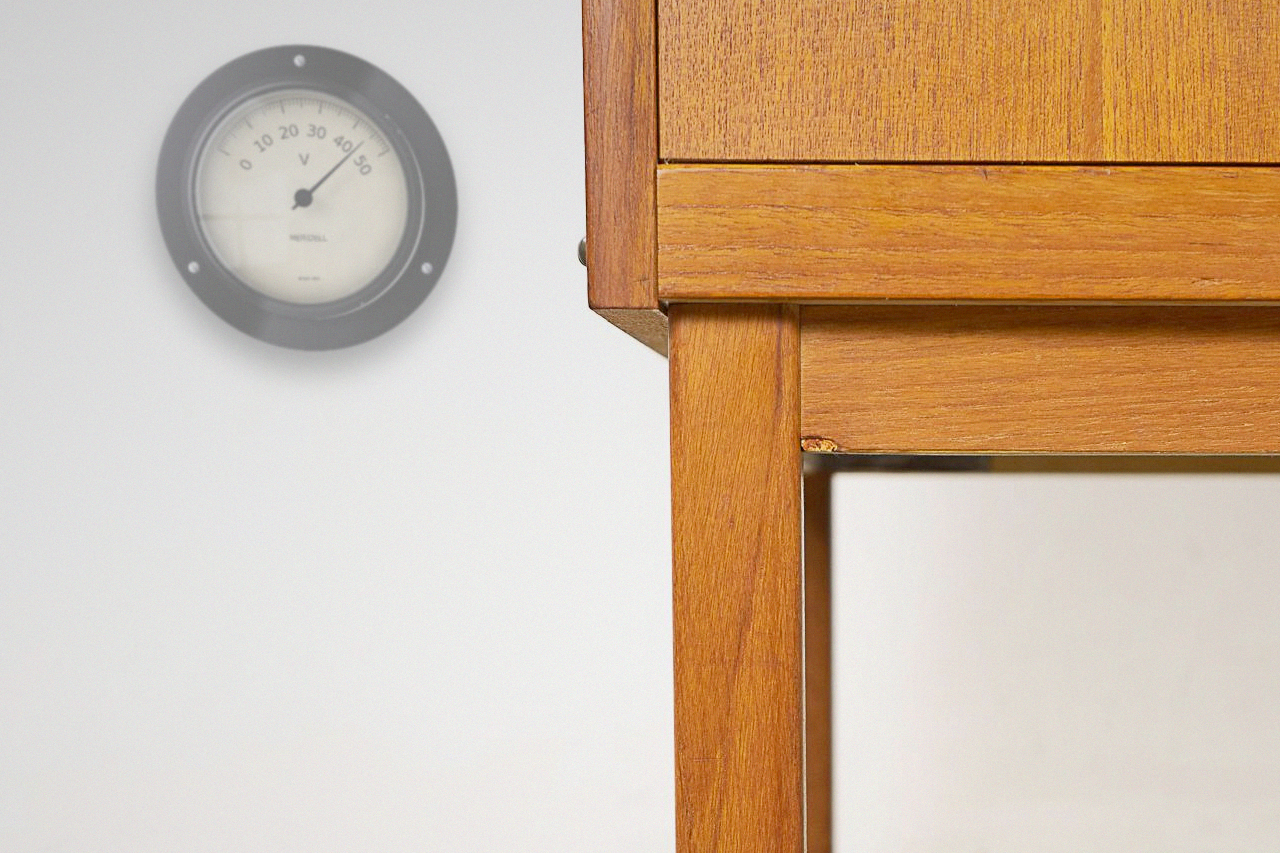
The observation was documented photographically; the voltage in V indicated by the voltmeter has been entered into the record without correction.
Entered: 45 V
